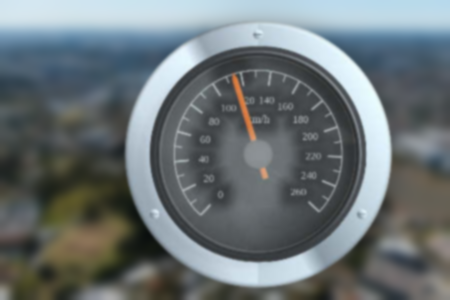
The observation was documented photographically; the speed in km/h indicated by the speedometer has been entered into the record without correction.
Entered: 115 km/h
